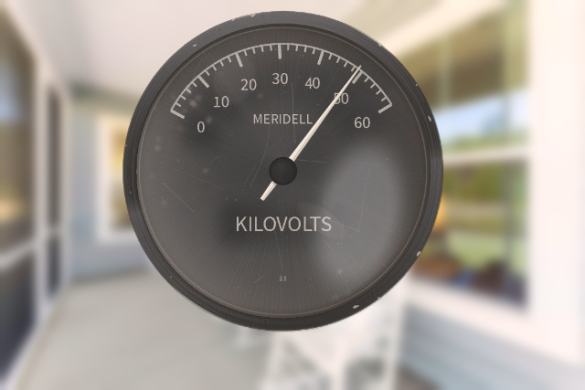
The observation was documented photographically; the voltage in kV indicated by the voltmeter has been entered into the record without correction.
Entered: 49 kV
